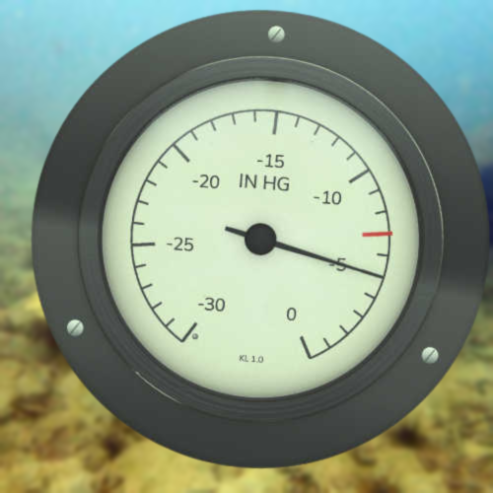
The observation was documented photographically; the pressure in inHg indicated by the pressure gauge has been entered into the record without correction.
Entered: -5 inHg
